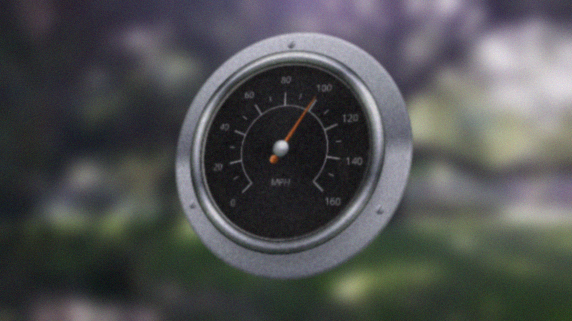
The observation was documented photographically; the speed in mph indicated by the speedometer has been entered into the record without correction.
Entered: 100 mph
